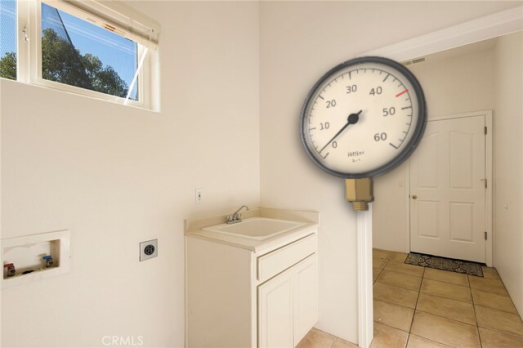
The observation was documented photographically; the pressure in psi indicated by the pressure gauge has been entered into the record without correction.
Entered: 2 psi
